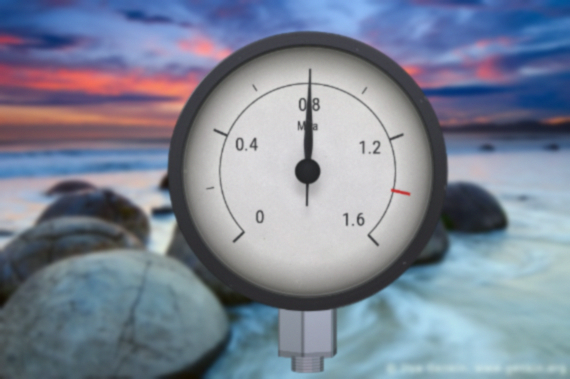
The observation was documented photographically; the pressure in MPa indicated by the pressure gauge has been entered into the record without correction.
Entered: 0.8 MPa
